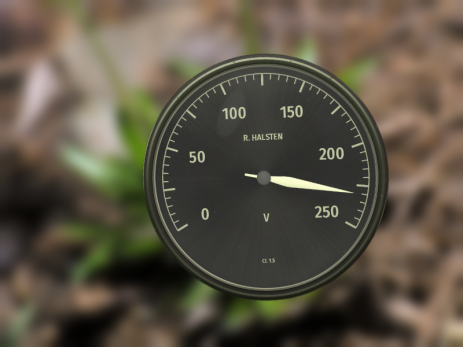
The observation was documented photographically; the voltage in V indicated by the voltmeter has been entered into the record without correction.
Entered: 230 V
